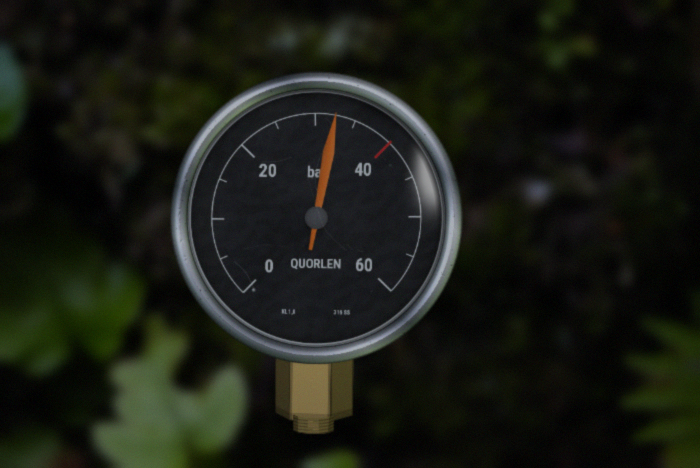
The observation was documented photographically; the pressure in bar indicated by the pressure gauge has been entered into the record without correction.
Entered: 32.5 bar
